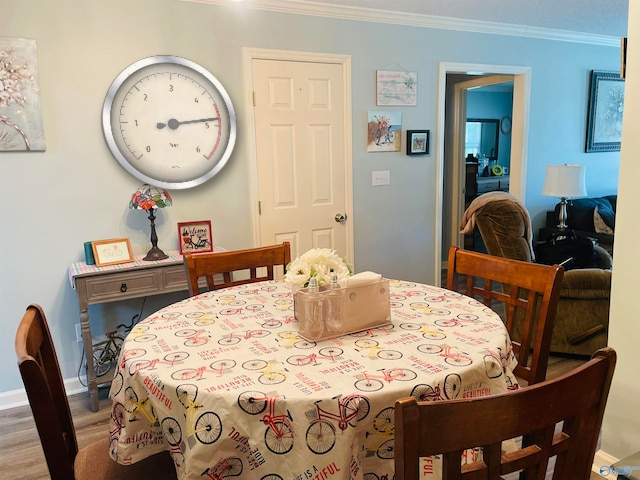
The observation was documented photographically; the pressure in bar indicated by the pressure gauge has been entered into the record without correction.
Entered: 4.8 bar
